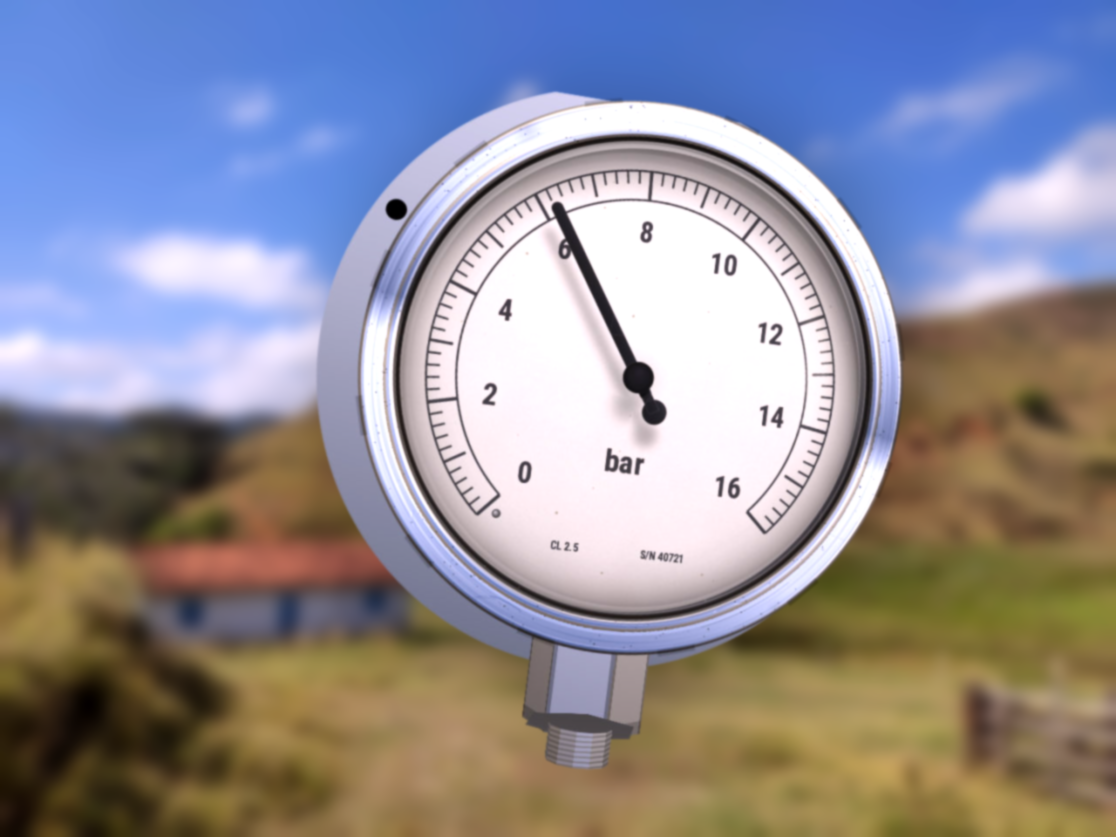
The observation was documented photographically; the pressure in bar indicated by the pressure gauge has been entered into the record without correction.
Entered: 6.2 bar
